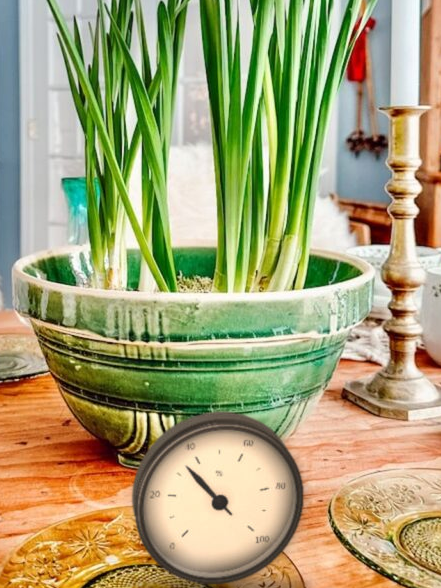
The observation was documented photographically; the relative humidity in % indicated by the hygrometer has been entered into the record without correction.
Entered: 35 %
